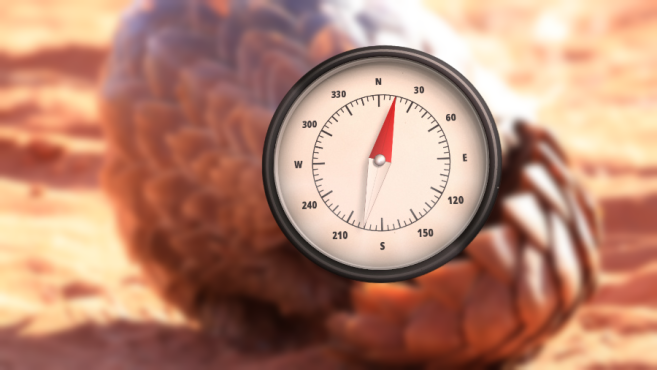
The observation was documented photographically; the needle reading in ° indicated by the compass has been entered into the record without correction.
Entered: 15 °
